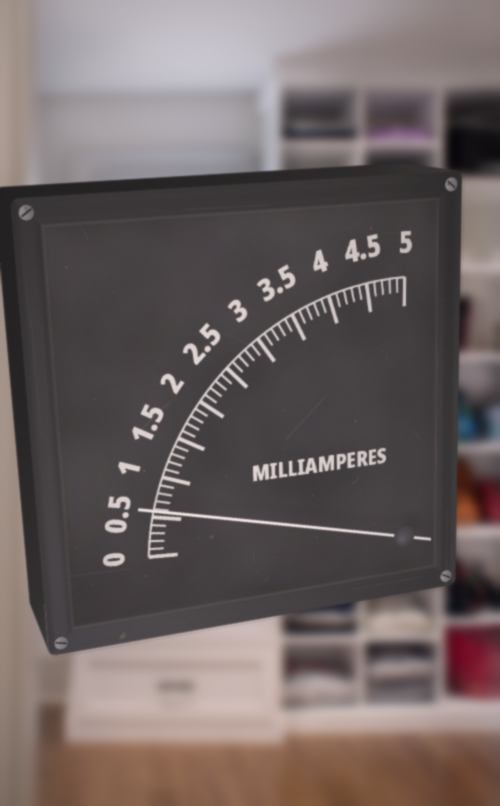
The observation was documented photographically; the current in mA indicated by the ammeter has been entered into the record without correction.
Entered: 0.6 mA
